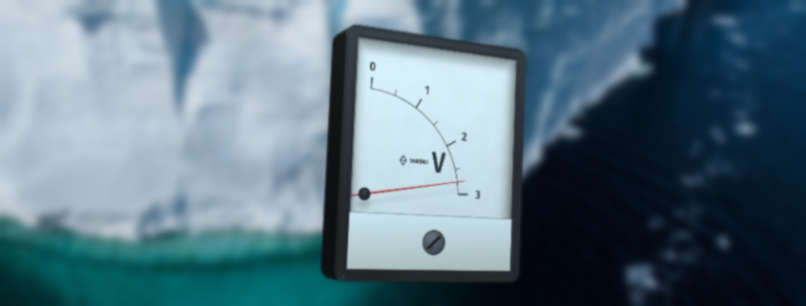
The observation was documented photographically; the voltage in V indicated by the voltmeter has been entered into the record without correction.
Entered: 2.75 V
